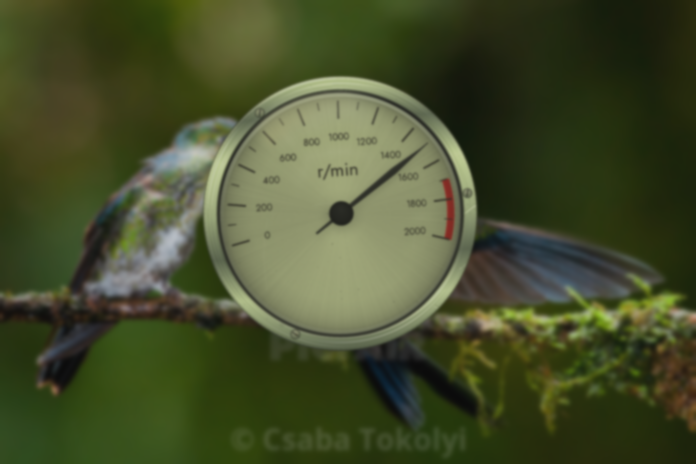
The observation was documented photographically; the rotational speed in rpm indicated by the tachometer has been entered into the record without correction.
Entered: 1500 rpm
